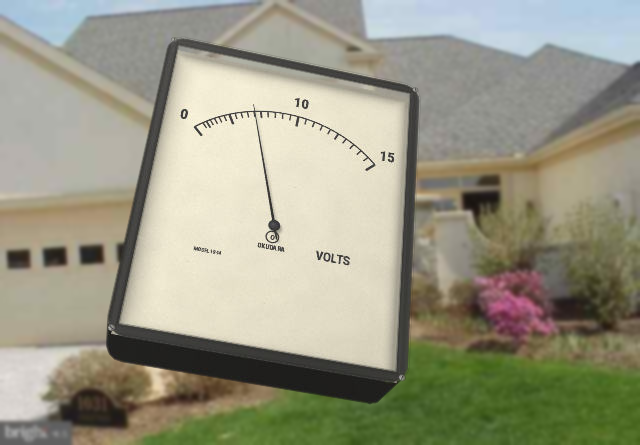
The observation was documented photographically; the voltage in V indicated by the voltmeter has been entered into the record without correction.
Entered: 7 V
